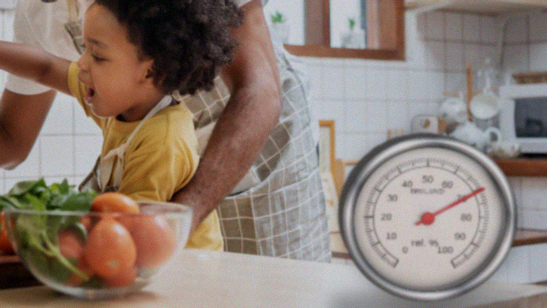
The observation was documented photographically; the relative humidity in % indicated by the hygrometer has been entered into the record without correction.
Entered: 70 %
